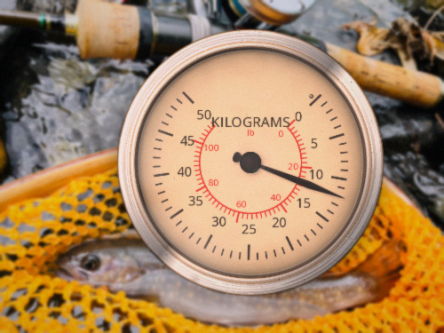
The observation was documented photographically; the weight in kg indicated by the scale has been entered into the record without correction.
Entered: 12 kg
